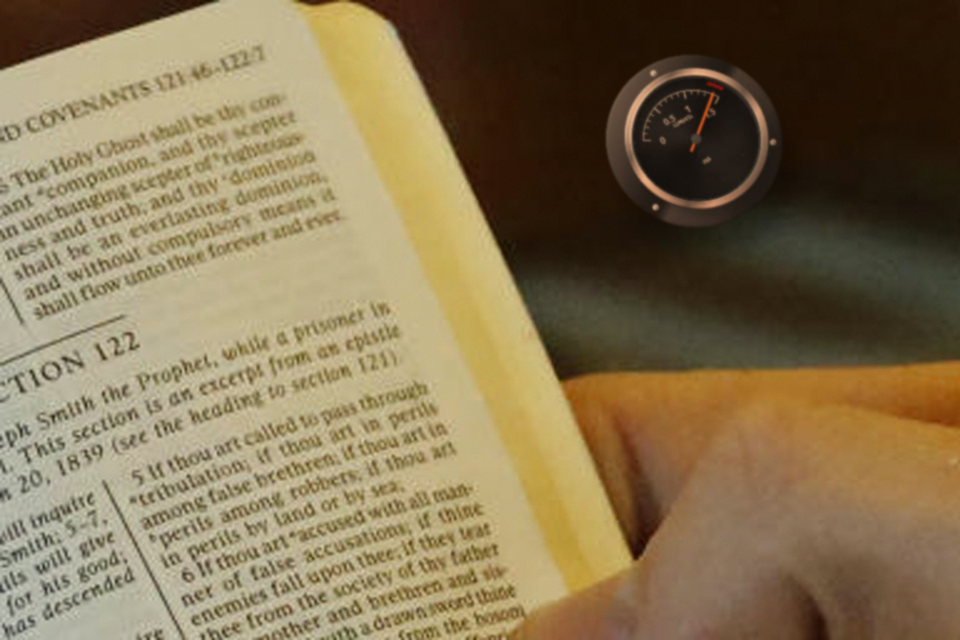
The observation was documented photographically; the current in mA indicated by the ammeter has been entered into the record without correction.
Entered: 1.4 mA
